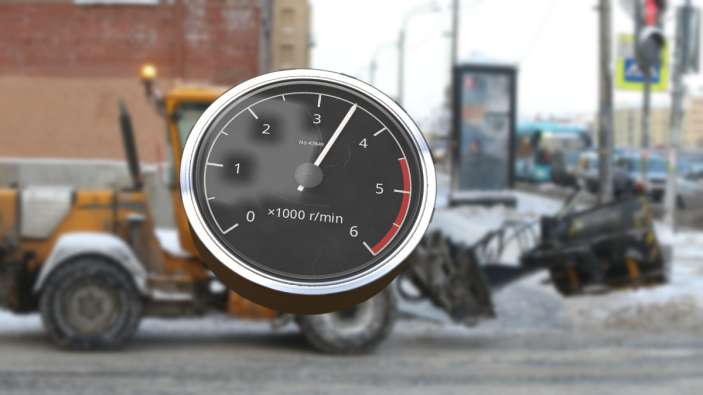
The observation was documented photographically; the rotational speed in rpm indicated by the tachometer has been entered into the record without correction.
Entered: 3500 rpm
